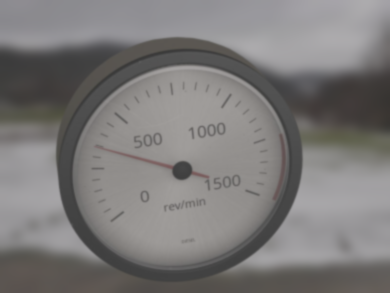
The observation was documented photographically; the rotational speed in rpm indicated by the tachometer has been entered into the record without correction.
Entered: 350 rpm
